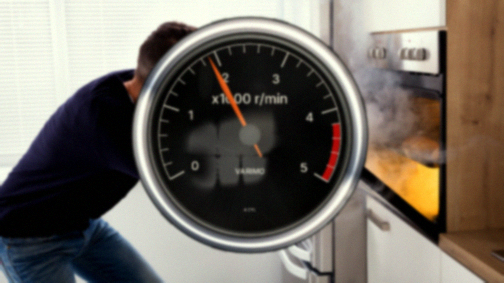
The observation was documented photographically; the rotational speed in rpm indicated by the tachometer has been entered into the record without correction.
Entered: 1900 rpm
